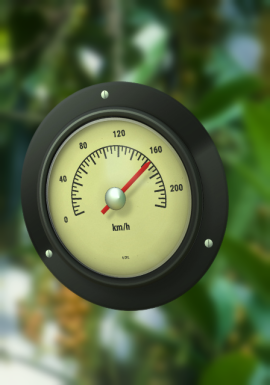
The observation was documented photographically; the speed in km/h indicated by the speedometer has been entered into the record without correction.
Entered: 165 km/h
